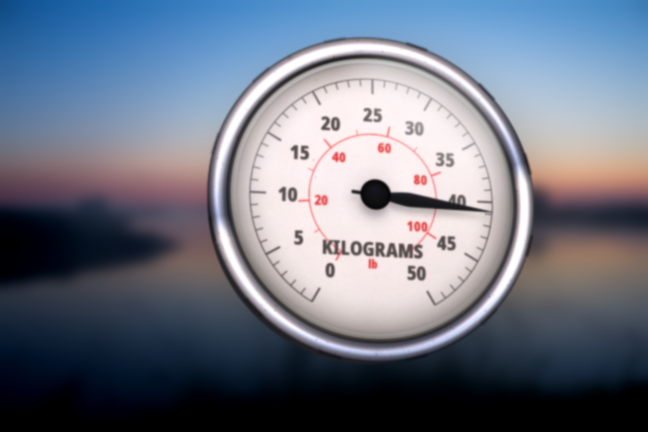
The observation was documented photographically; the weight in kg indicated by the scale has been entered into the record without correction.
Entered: 41 kg
